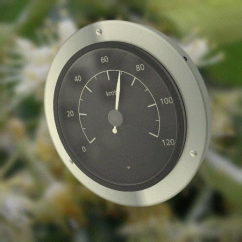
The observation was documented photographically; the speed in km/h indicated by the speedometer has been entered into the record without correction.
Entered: 70 km/h
